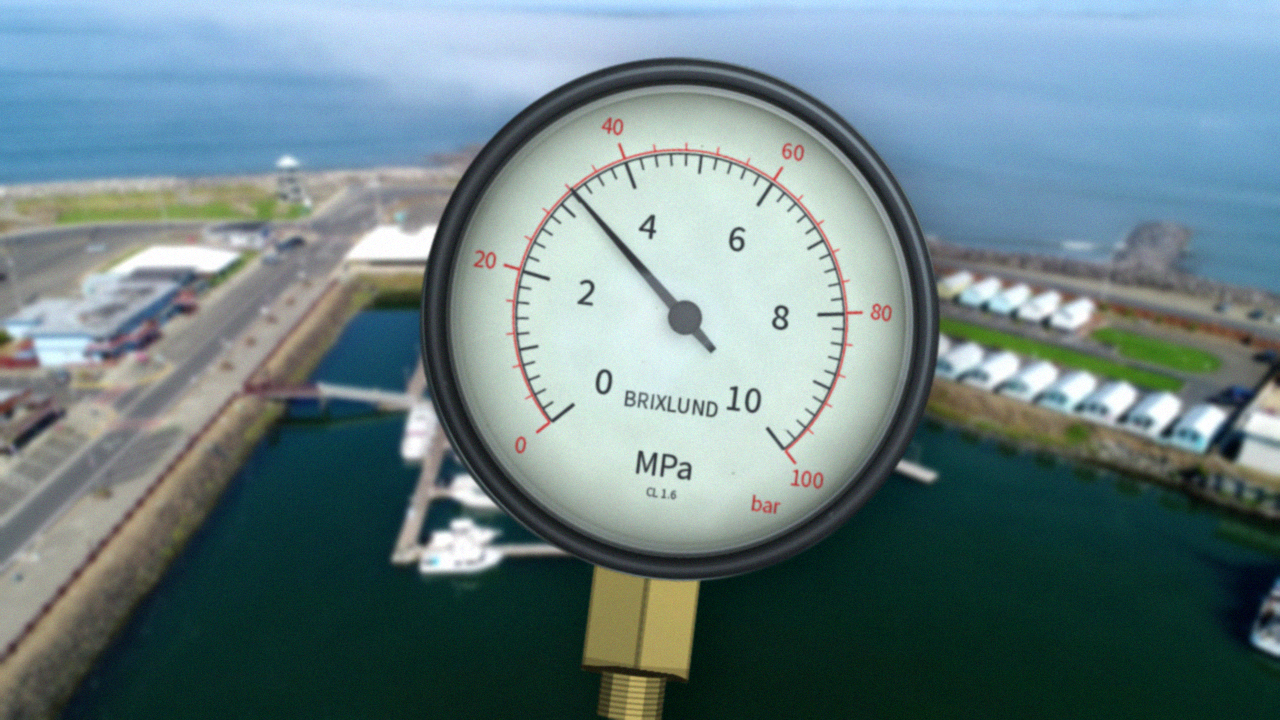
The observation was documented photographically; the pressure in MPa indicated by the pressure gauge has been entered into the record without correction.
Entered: 3.2 MPa
